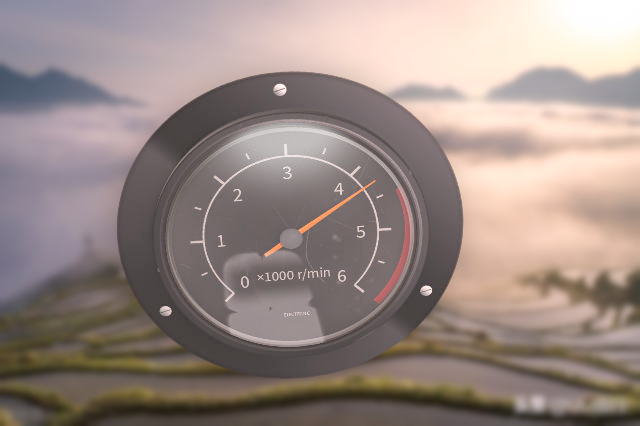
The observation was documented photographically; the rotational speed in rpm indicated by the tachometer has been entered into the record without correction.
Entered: 4250 rpm
